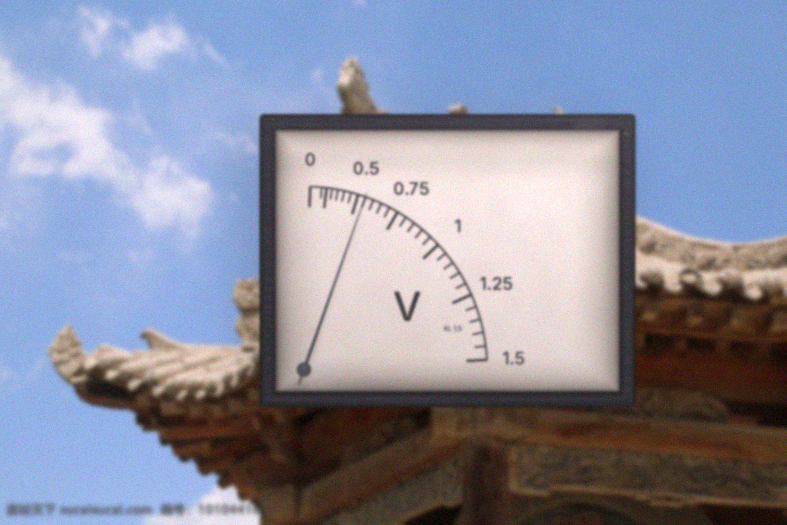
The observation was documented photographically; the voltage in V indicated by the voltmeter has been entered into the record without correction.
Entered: 0.55 V
